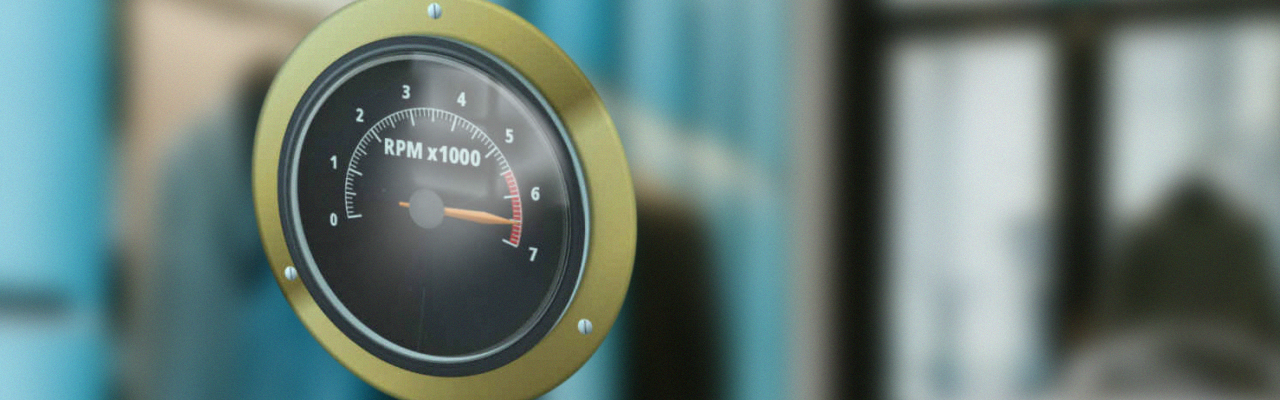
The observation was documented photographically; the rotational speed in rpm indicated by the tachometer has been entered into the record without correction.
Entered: 6500 rpm
